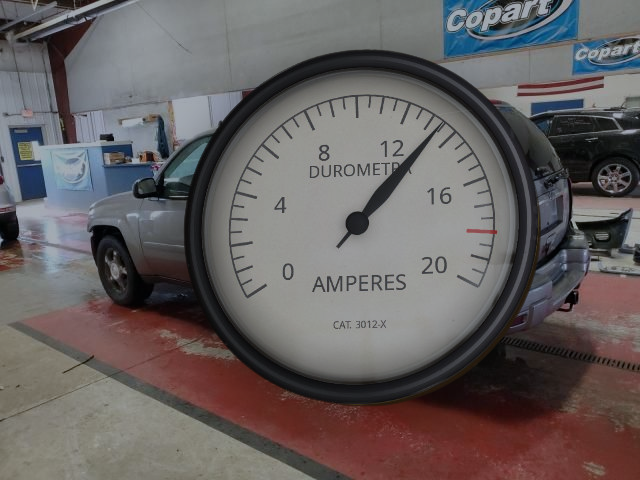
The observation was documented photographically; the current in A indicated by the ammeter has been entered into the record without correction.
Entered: 13.5 A
